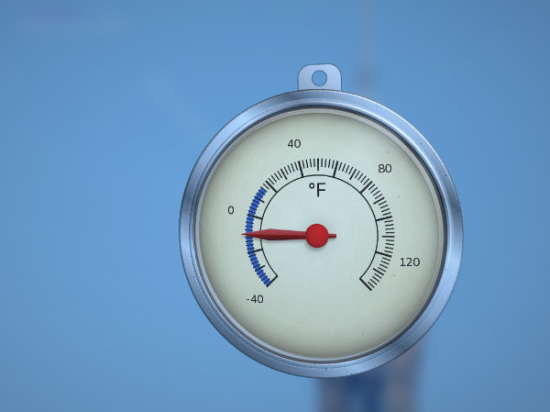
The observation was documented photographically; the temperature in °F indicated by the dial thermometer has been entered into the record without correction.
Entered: -10 °F
